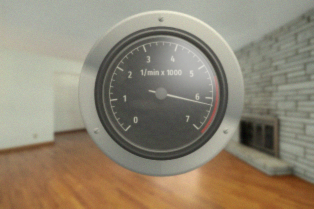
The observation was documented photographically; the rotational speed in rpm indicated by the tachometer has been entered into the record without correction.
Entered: 6200 rpm
